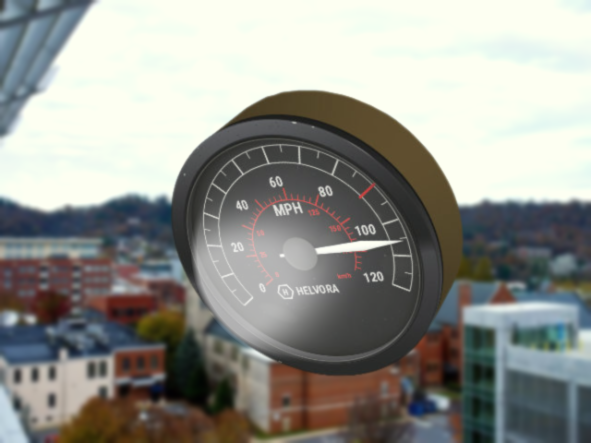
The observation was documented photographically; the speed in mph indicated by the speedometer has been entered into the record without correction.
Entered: 105 mph
